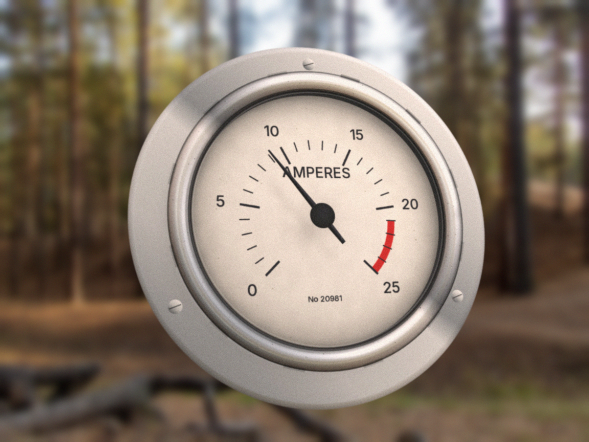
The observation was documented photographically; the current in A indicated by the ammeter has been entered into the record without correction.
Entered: 9 A
